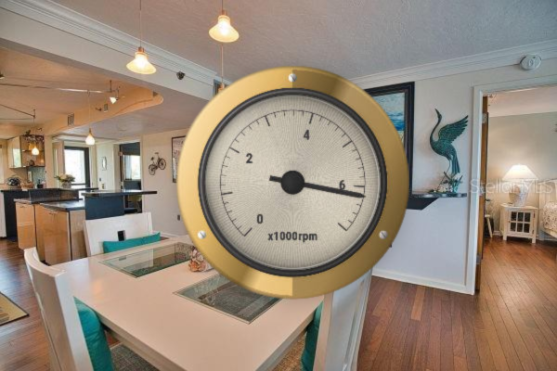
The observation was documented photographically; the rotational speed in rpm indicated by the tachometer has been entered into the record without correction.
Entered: 6200 rpm
